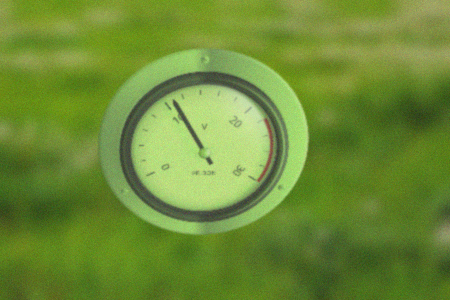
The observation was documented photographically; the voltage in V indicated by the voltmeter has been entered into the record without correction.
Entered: 11 V
